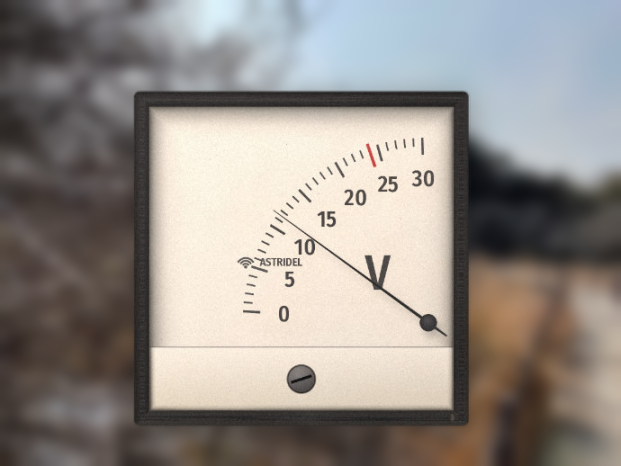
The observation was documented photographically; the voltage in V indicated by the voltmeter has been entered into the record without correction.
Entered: 11.5 V
